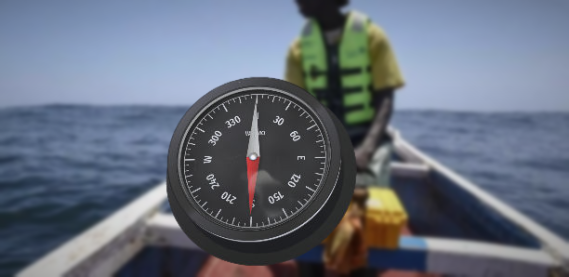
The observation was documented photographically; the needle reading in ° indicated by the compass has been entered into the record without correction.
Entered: 180 °
